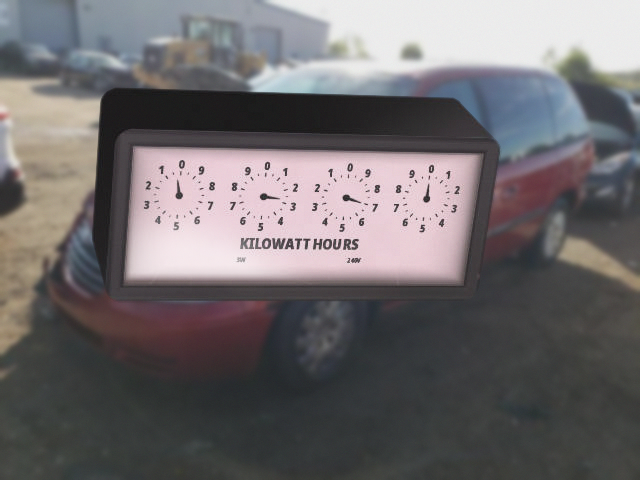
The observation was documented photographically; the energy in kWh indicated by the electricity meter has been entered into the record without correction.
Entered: 270 kWh
